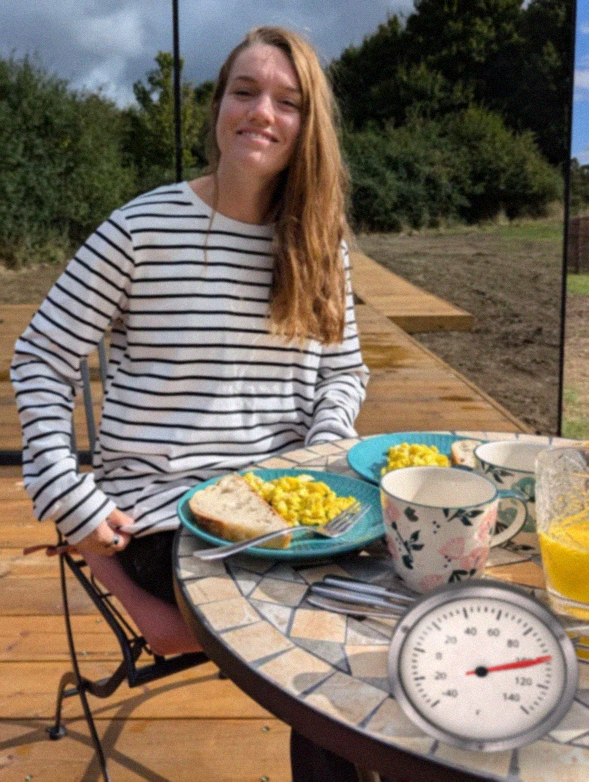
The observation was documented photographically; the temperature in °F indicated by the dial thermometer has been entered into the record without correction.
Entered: 100 °F
